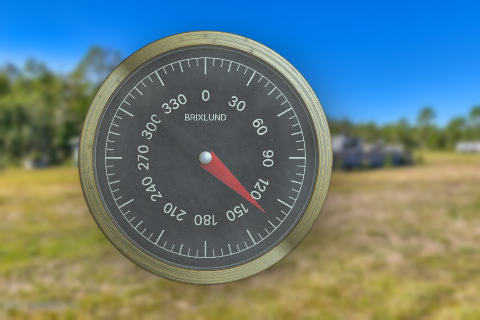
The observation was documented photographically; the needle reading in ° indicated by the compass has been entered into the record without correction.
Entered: 132.5 °
